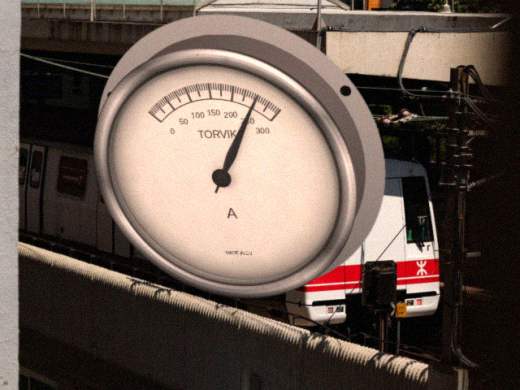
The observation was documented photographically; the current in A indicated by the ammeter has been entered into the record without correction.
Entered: 250 A
